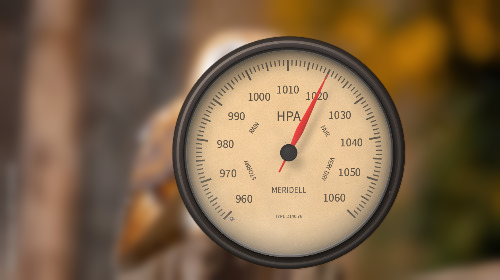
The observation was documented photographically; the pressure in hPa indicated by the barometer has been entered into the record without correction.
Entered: 1020 hPa
